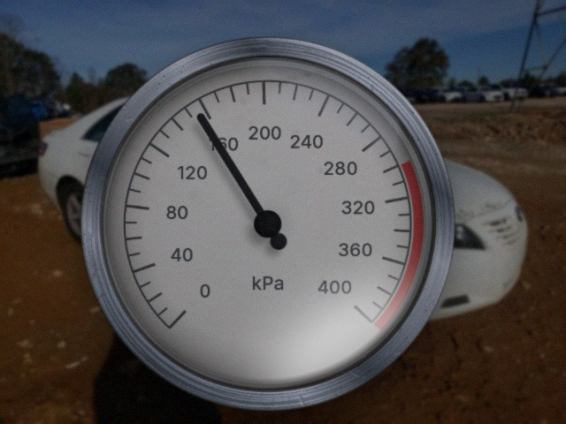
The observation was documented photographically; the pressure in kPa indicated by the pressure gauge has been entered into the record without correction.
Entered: 155 kPa
